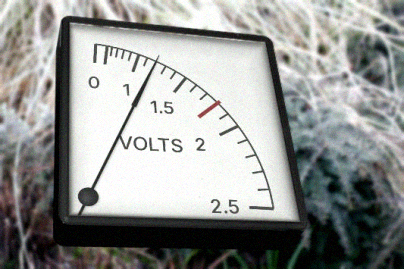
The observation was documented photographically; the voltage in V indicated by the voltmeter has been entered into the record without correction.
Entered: 1.2 V
